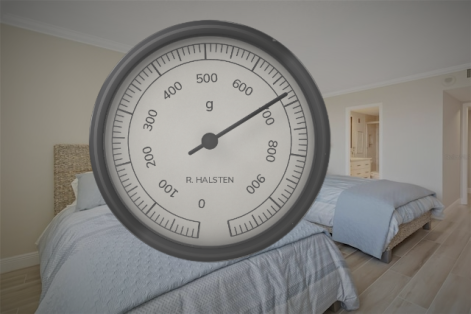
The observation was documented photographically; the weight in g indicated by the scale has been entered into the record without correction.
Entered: 680 g
